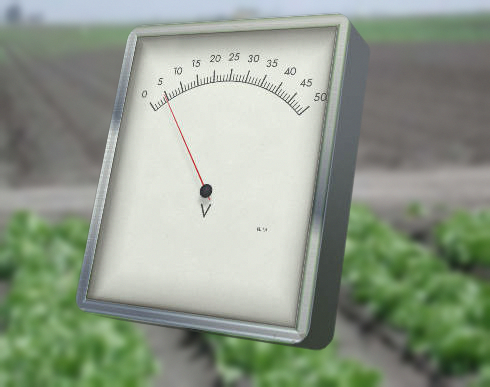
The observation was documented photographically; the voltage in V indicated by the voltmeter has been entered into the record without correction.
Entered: 5 V
